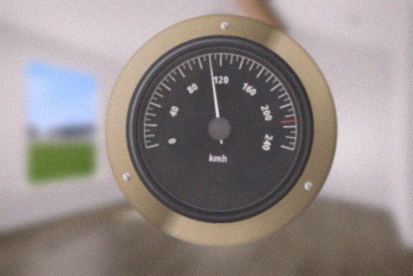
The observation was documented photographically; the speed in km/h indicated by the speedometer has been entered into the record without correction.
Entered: 110 km/h
